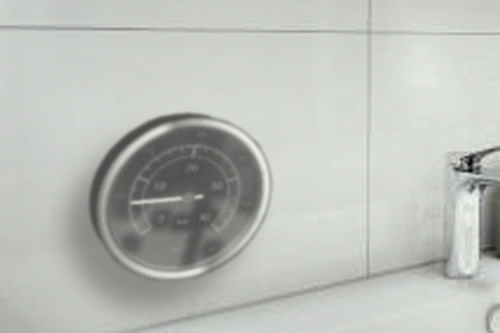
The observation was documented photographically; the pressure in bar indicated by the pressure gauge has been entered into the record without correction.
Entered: 6 bar
